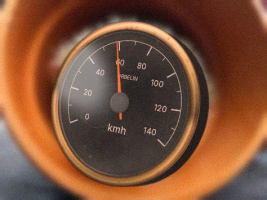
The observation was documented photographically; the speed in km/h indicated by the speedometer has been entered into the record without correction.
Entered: 60 km/h
